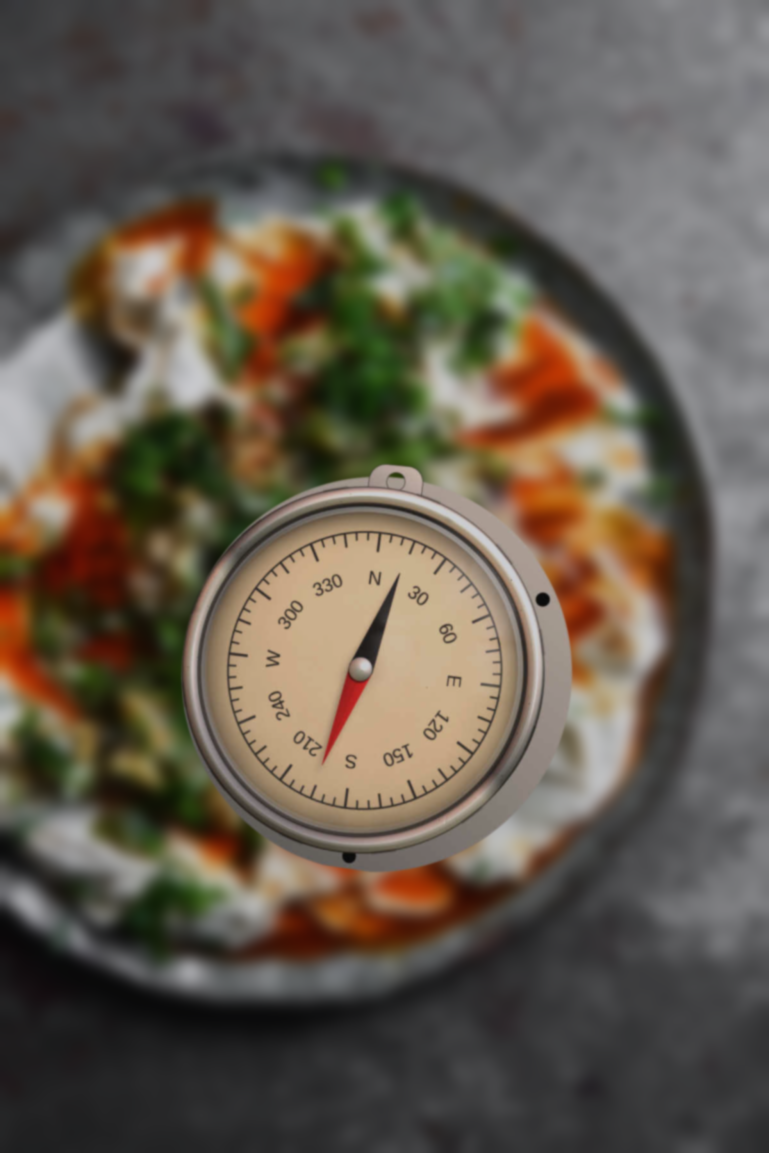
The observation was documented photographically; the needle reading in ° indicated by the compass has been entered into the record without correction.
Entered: 195 °
